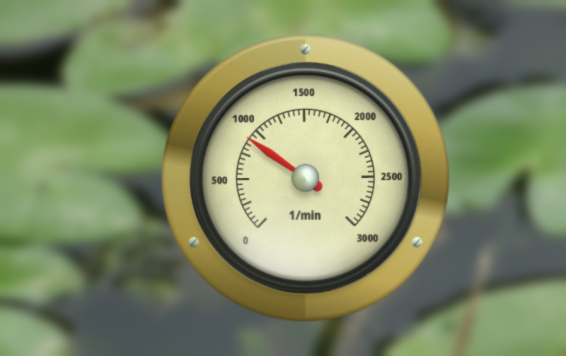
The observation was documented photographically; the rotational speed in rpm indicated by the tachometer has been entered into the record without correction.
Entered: 900 rpm
